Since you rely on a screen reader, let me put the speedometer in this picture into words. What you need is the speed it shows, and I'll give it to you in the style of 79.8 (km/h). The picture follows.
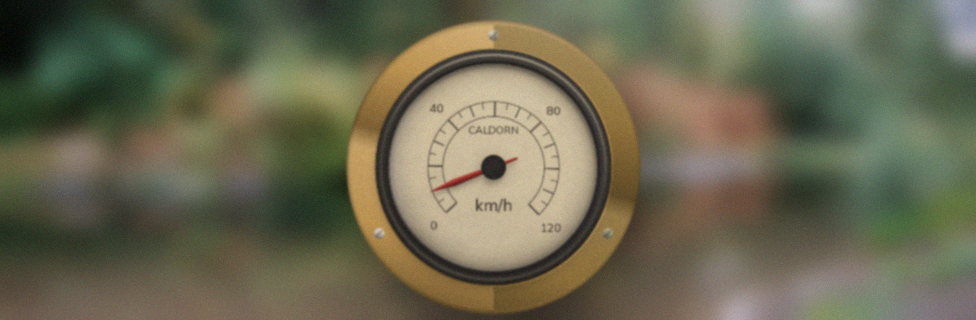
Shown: 10 (km/h)
